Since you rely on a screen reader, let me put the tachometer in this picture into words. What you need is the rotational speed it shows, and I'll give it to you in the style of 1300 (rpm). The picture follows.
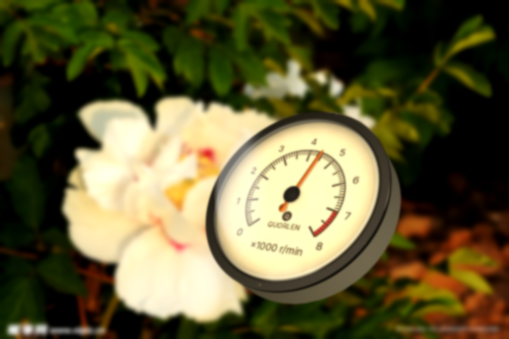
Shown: 4500 (rpm)
